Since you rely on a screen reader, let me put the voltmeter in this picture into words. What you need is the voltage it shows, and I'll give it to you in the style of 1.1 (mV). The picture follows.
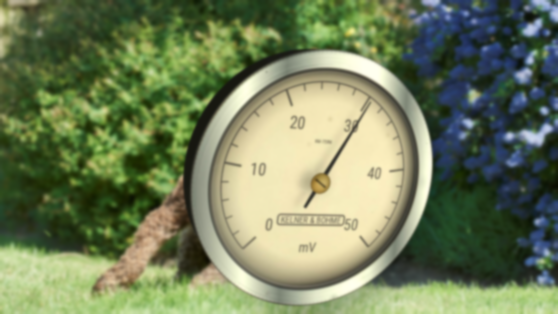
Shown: 30 (mV)
